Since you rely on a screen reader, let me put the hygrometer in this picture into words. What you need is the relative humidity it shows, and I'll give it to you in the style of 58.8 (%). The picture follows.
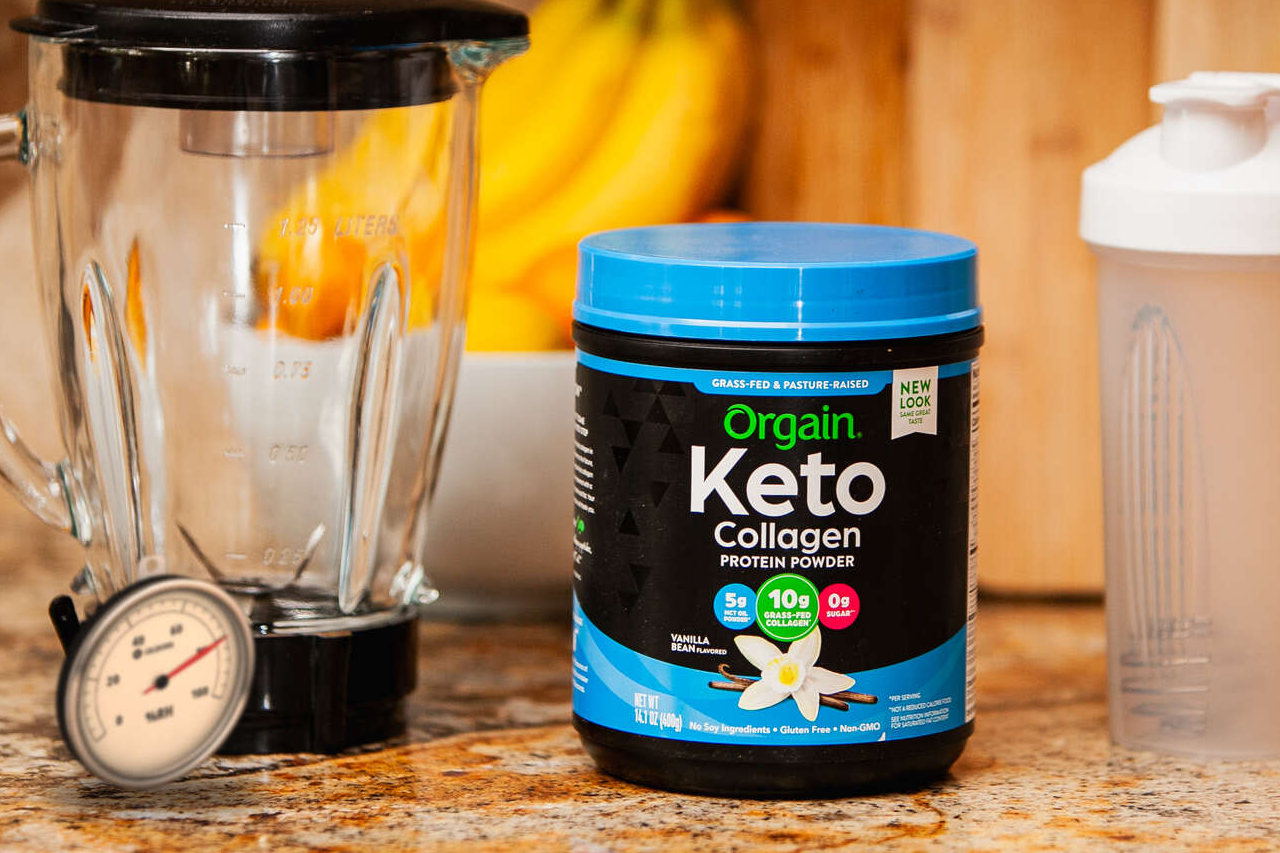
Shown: 80 (%)
